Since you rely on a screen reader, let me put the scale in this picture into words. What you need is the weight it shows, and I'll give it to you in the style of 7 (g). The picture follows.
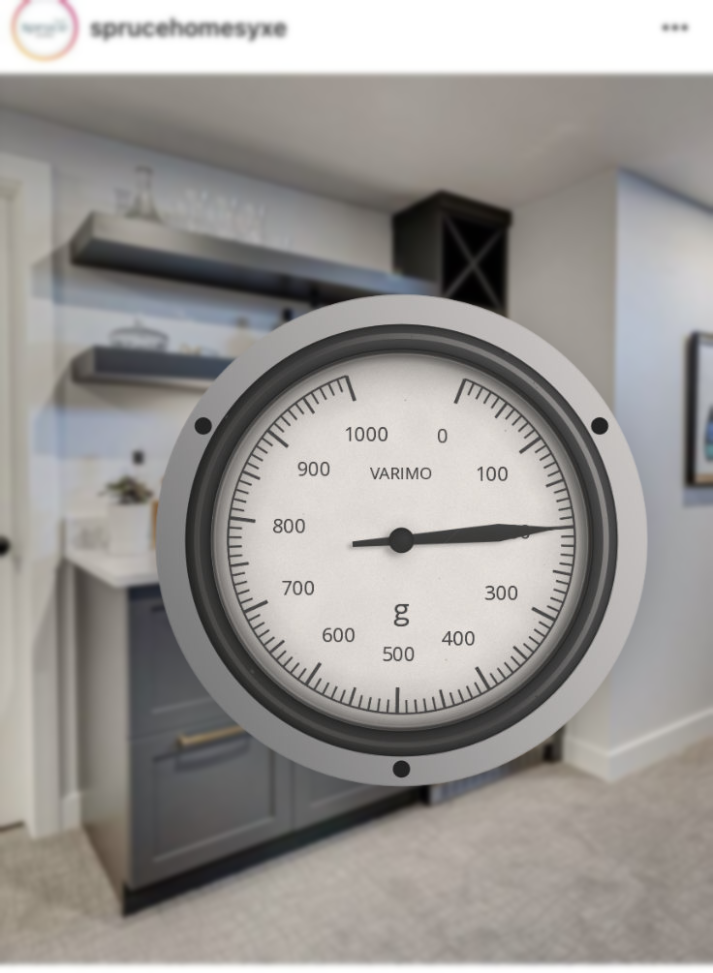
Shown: 200 (g)
